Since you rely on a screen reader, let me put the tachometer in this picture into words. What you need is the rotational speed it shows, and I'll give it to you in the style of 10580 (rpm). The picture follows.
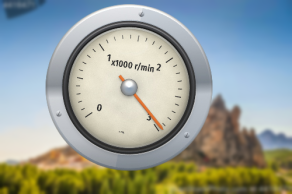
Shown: 2950 (rpm)
